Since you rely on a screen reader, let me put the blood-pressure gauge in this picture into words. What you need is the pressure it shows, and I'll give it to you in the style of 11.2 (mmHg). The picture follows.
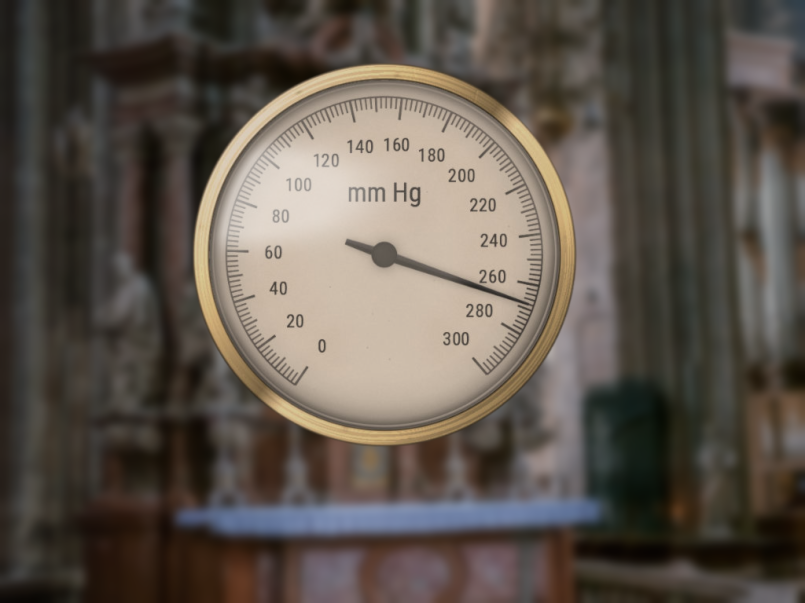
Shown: 268 (mmHg)
